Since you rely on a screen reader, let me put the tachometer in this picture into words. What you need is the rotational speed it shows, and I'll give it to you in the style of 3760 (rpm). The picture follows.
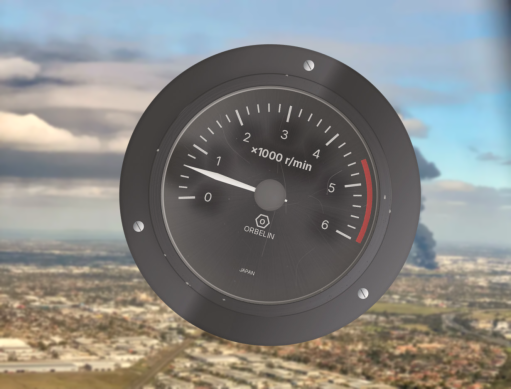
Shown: 600 (rpm)
